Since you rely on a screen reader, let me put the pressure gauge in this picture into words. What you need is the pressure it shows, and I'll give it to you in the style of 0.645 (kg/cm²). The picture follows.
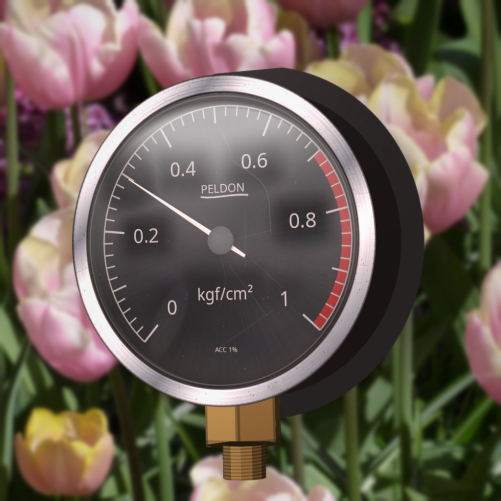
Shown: 0.3 (kg/cm²)
